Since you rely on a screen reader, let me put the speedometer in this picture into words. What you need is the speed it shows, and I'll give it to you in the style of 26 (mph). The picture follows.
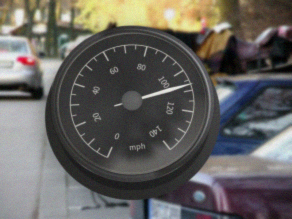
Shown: 107.5 (mph)
